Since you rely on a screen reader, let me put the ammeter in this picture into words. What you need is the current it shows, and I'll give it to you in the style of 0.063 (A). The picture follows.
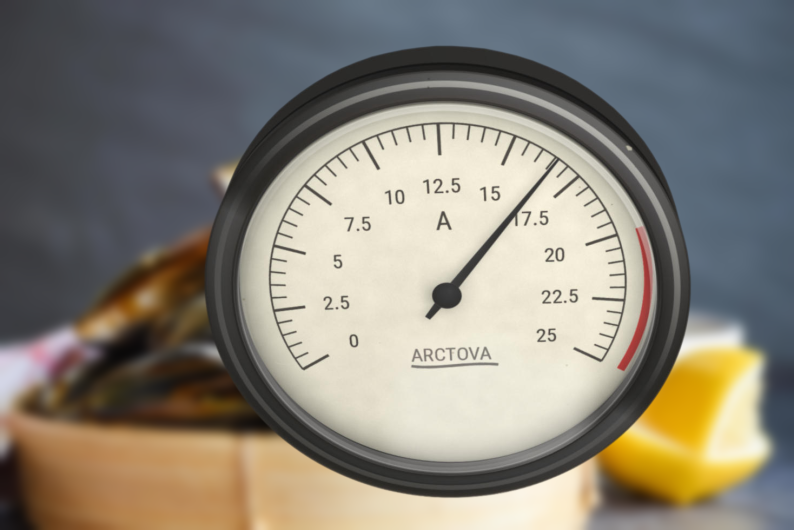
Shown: 16.5 (A)
